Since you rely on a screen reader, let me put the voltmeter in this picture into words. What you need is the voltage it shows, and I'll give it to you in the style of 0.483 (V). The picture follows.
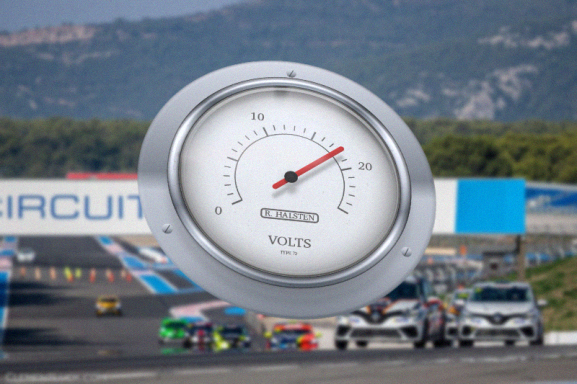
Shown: 18 (V)
